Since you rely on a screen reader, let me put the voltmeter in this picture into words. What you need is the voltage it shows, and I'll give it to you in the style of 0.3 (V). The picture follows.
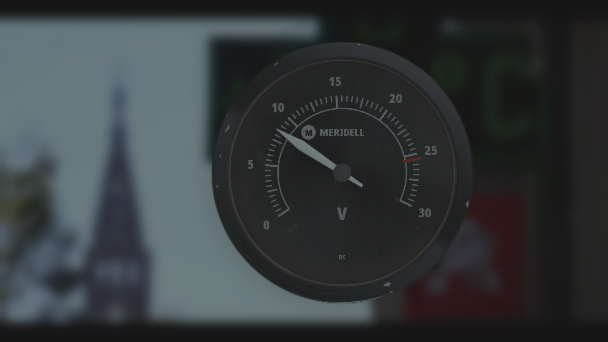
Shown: 8.5 (V)
